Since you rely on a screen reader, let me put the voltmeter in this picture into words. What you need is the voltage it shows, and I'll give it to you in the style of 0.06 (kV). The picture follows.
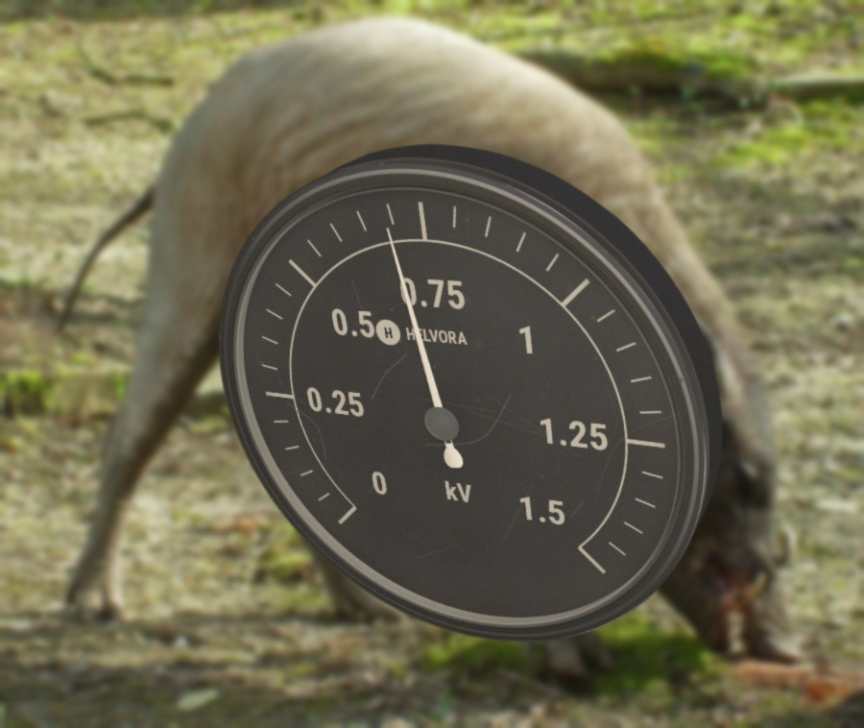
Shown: 0.7 (kV)
